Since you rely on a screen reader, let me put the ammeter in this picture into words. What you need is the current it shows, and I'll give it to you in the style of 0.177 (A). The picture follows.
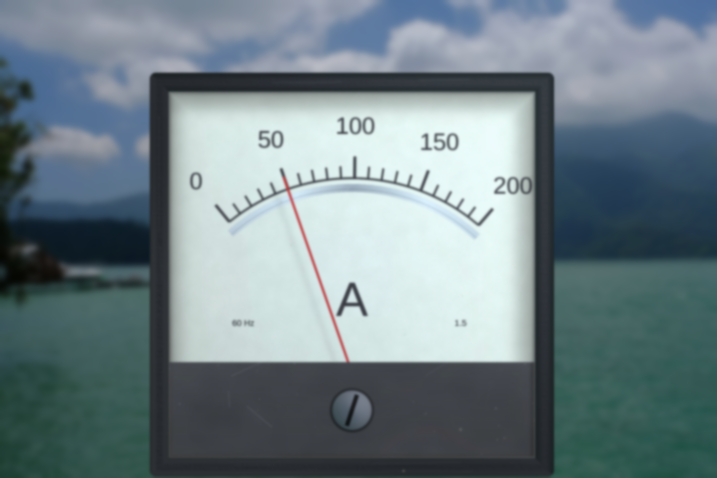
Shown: 50 (A)
